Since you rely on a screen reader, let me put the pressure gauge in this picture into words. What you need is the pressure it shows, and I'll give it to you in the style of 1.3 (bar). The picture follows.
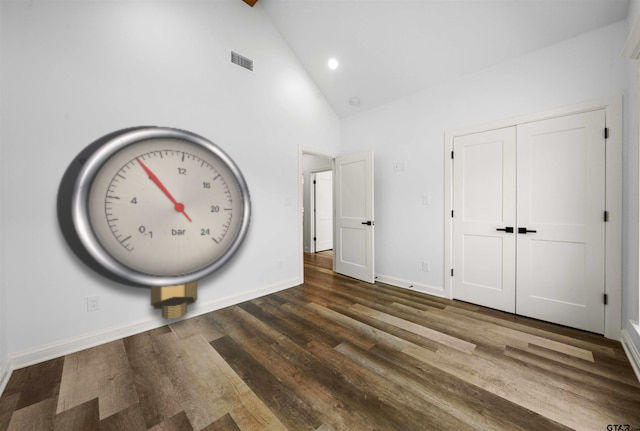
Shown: 8 (bar)
